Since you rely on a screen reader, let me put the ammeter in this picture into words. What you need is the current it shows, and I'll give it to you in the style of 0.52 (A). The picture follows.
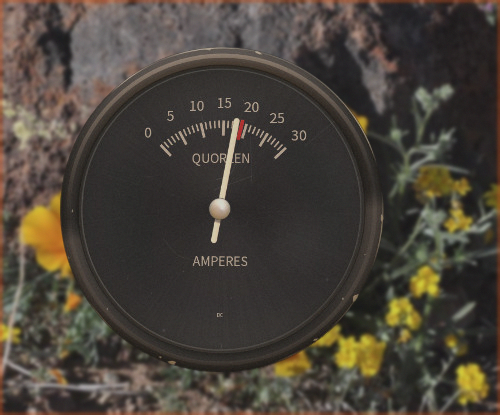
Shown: 18 (A)
